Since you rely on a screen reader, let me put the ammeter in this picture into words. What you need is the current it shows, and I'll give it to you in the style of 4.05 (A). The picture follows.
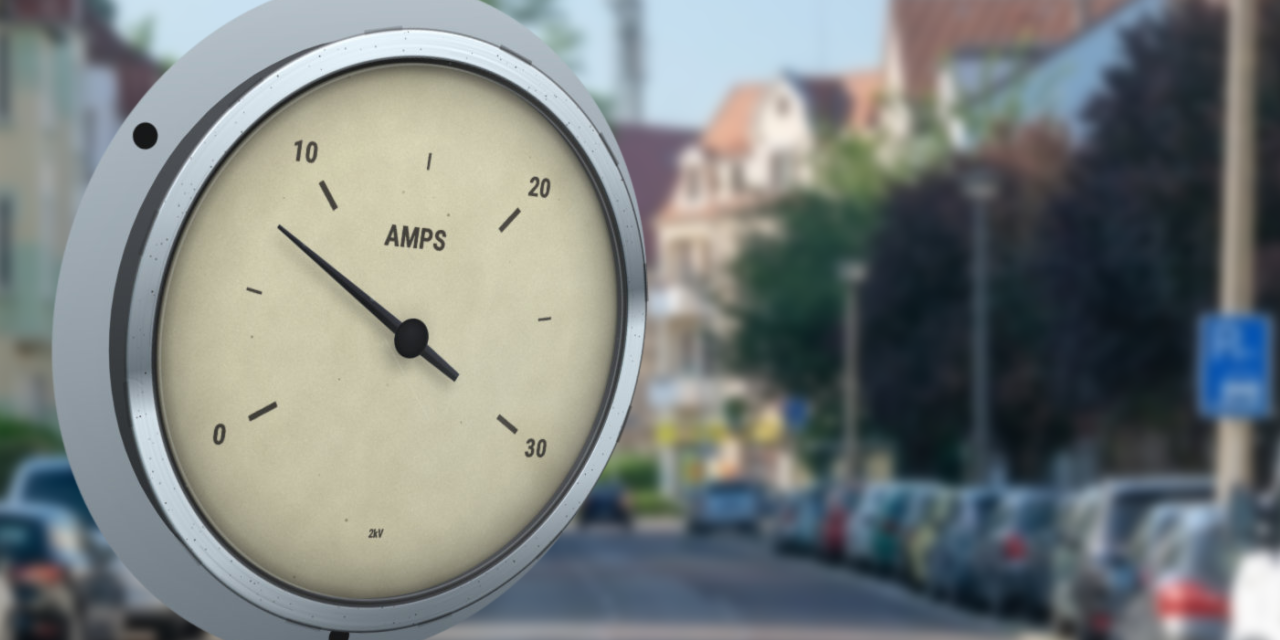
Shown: 7.5 (A)
